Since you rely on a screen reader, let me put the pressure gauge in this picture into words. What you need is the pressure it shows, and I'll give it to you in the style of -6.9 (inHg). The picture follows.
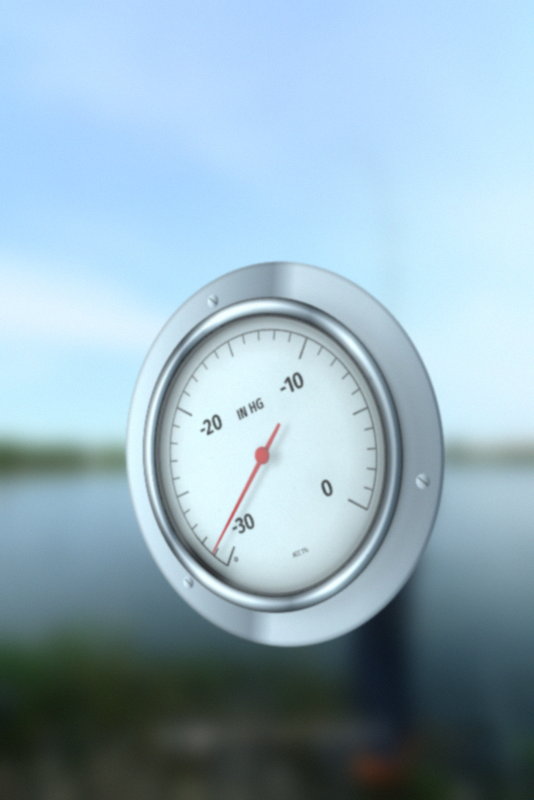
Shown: -29 (inHg)
